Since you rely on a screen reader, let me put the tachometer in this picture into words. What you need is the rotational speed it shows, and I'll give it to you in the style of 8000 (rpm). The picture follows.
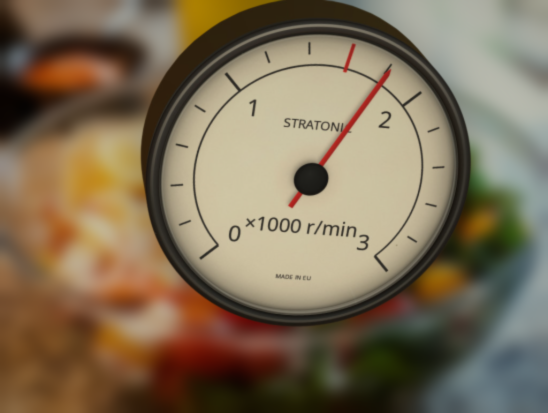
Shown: 1800 (rpm)
